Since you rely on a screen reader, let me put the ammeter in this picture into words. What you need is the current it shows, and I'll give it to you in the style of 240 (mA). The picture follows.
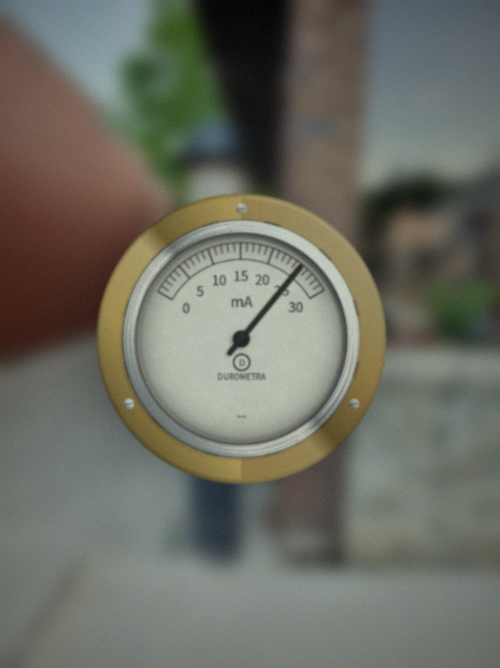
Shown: 25 (mA)
